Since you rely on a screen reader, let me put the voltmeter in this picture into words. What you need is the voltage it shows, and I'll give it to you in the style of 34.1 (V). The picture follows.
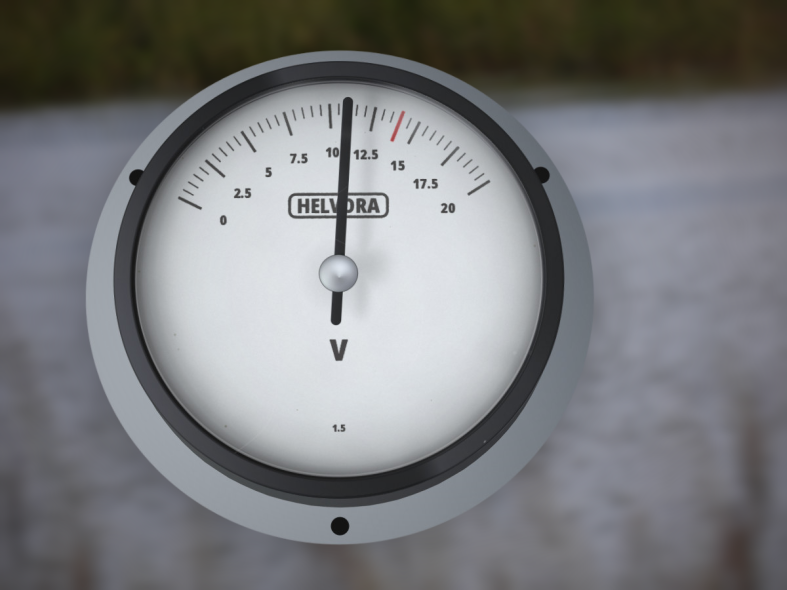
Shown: 11 (V)
